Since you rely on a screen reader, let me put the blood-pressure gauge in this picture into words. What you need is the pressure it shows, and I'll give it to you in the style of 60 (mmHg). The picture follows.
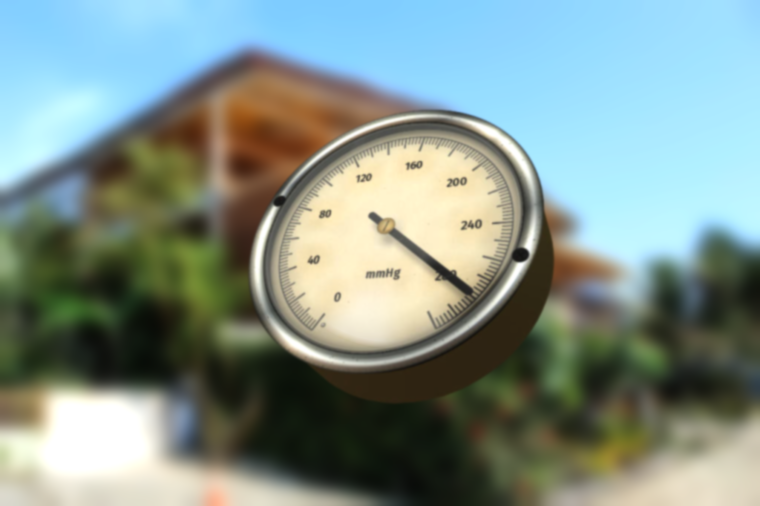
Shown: 280 (mmHg)
